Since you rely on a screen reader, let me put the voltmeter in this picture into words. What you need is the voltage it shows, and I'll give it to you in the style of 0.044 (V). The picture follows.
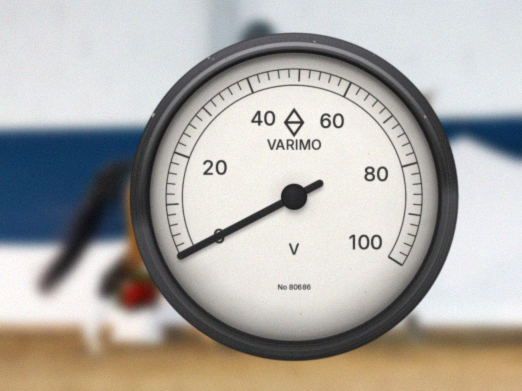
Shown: 0 (V)
